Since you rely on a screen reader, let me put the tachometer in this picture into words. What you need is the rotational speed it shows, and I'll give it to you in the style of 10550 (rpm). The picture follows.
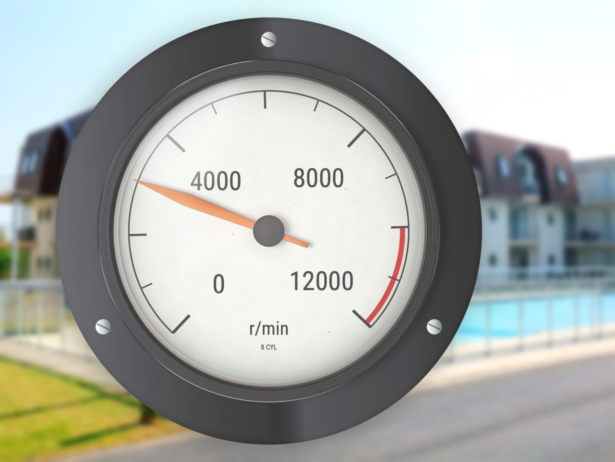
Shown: 3000 (rpm)
